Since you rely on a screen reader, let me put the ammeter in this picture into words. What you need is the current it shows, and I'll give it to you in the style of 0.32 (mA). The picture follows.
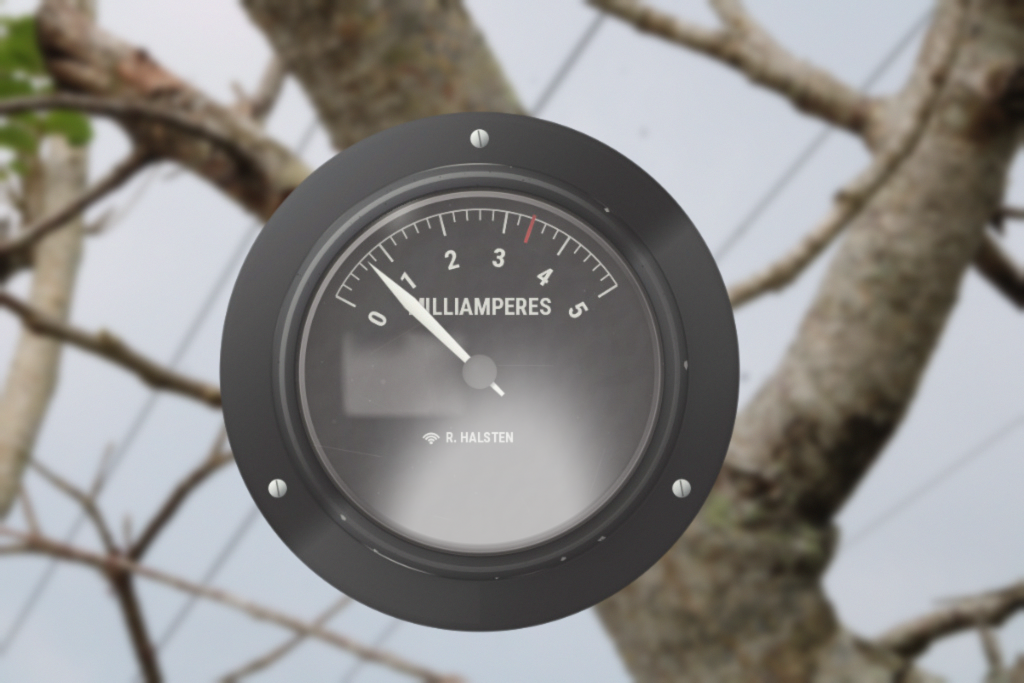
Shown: 0.7 (mA)
